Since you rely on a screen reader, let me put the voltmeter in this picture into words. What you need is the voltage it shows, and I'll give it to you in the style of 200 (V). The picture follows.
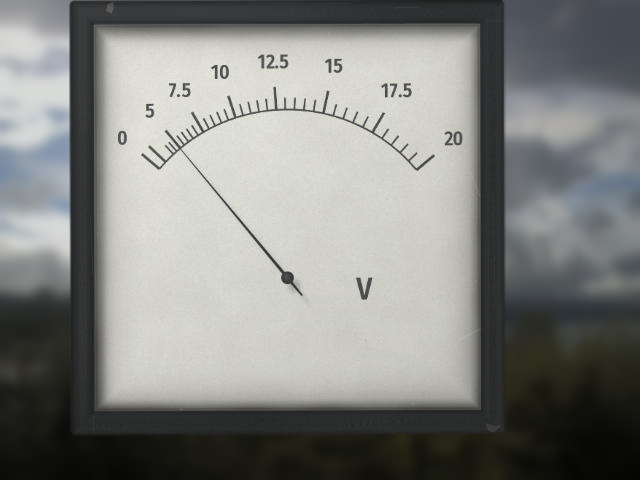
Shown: 5 (V)
